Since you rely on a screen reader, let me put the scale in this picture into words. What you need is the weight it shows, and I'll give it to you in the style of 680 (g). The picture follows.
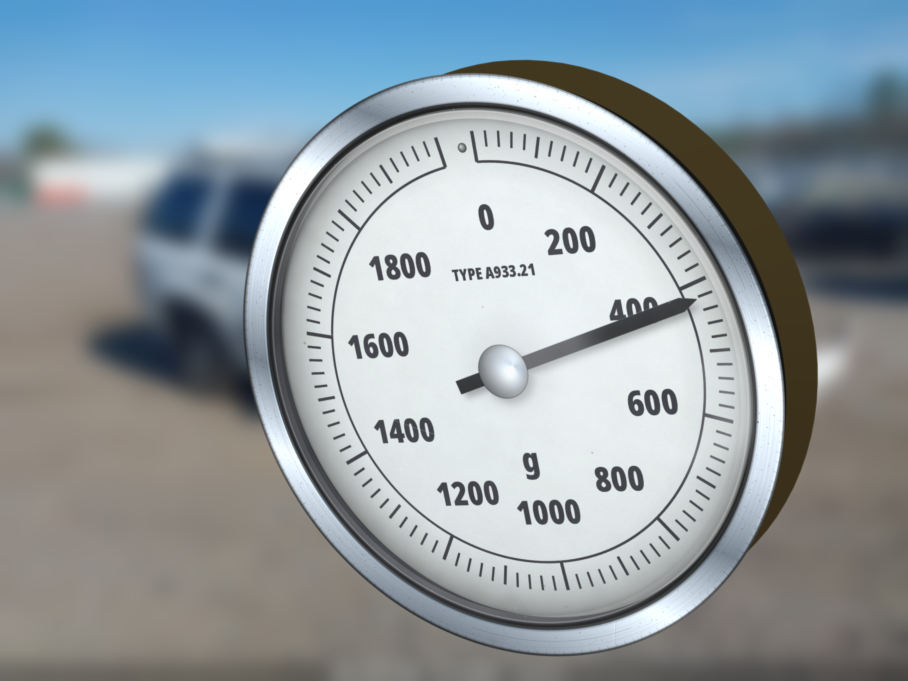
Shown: 420 (g)
